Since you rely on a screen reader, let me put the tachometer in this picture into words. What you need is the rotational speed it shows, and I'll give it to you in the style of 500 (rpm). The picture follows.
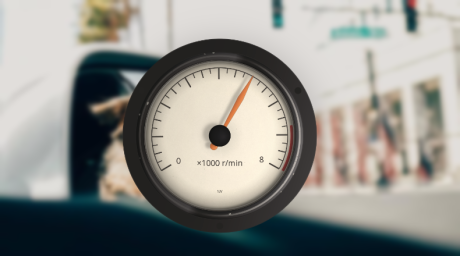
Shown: 5000 (rpm)
